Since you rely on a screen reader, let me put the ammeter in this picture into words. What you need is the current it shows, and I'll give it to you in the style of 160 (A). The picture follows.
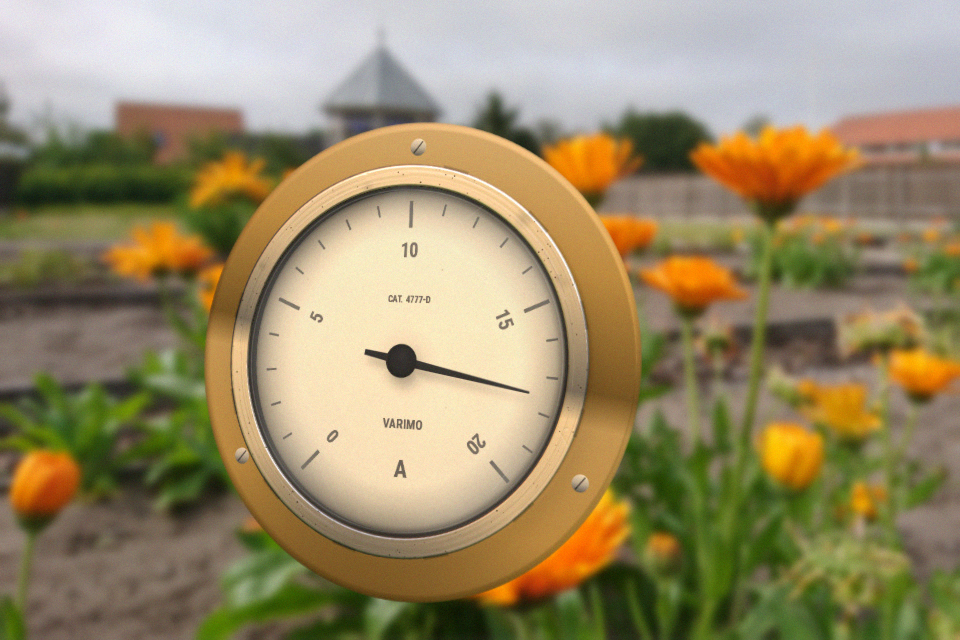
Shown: 17.5 (A)
